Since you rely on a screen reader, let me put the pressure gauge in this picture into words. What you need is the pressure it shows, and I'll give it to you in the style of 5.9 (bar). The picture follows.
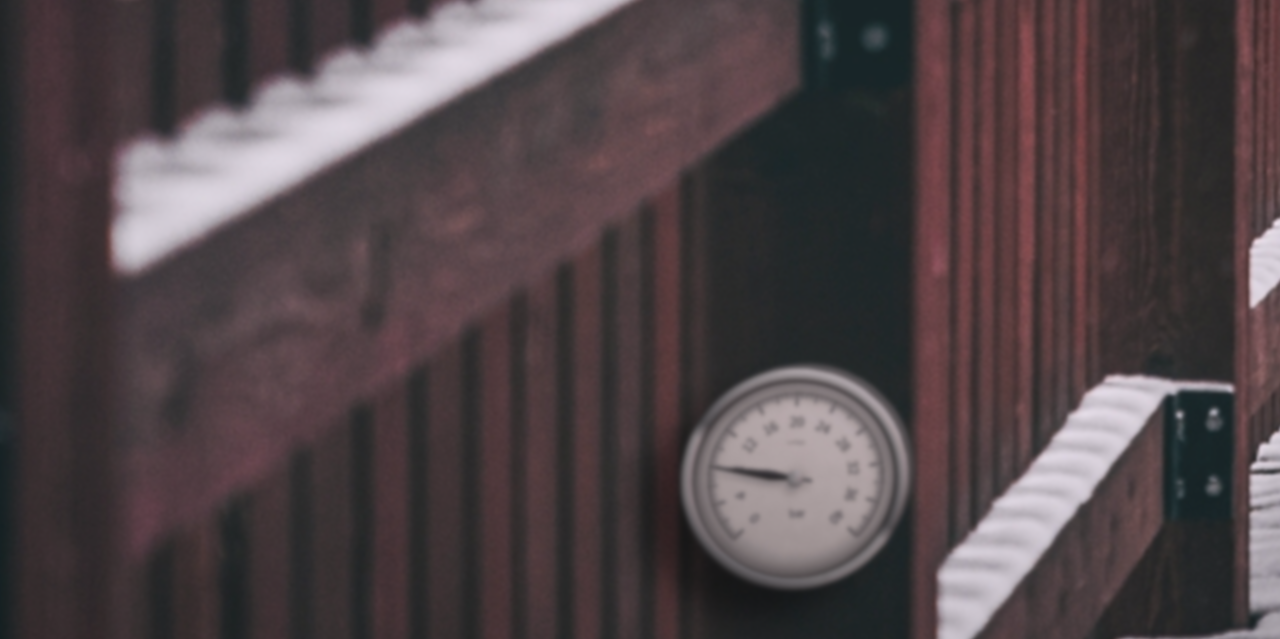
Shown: 8 (bar)
